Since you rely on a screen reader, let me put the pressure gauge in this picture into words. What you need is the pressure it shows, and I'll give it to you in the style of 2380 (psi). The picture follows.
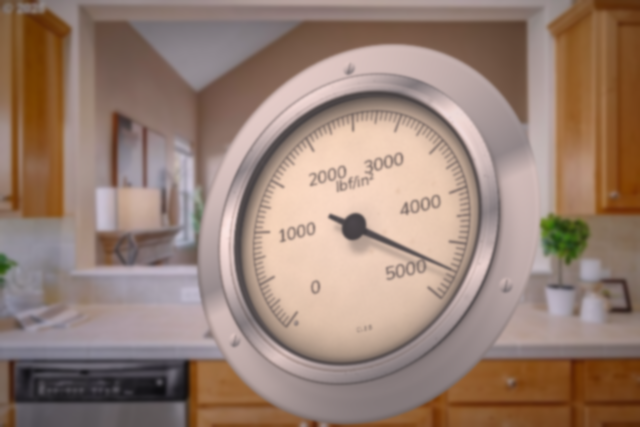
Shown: 4750 (psi)
